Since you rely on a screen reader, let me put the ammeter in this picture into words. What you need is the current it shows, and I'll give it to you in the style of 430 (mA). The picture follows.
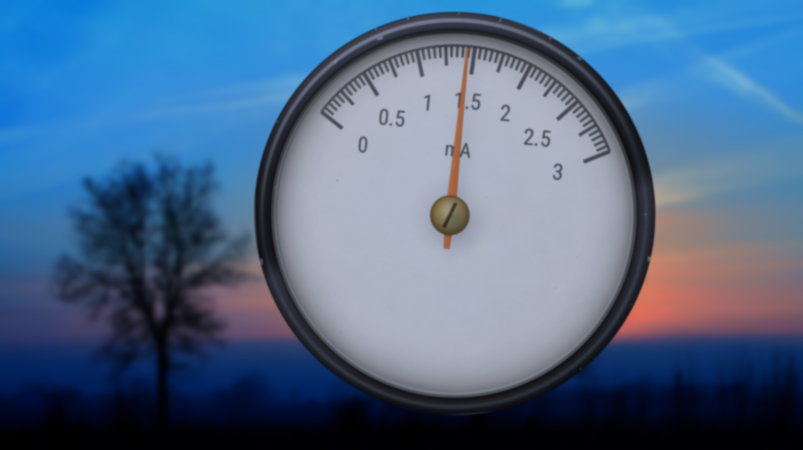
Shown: 1.45 (mA)
